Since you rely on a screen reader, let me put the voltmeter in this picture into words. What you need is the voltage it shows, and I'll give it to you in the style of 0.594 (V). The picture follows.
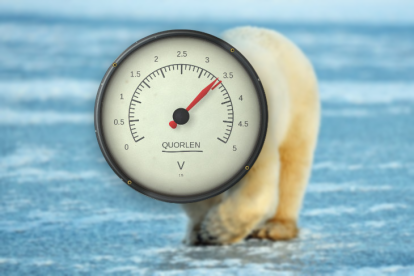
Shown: 3.4 (V)
